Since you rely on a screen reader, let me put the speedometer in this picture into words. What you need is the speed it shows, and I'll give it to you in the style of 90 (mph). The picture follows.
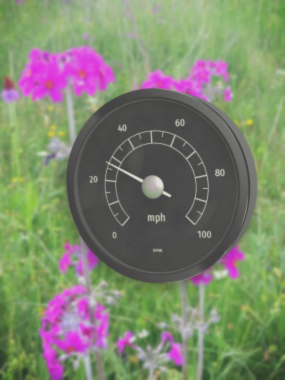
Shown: 27.5 (mph)
